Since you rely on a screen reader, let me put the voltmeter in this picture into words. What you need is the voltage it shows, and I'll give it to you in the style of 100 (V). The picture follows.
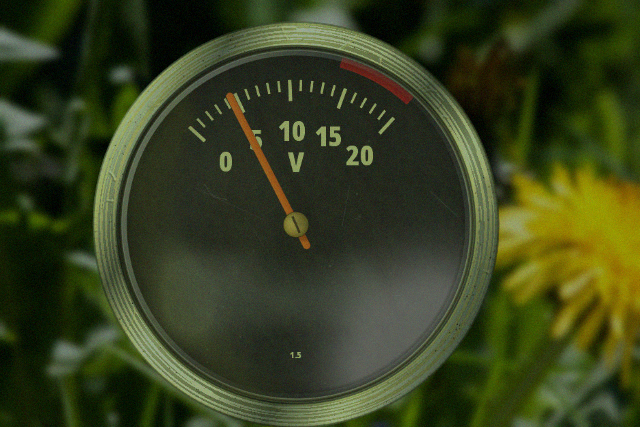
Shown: 4.5 (V)
